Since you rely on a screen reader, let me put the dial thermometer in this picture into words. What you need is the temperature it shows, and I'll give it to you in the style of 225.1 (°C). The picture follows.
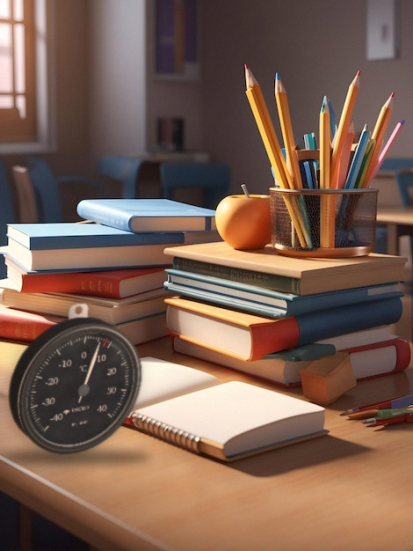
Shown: 5 (°C)
